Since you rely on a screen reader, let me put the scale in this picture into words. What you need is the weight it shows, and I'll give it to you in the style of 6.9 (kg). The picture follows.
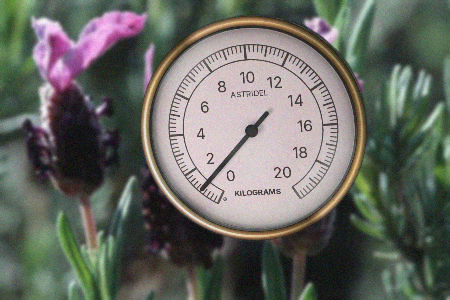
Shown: 1 (kg)
